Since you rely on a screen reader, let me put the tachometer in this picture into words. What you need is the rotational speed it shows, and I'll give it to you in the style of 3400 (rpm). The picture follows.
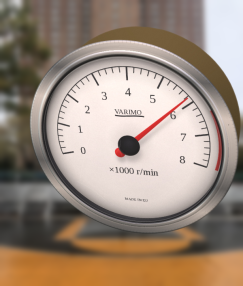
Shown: 5800 (rpm)
